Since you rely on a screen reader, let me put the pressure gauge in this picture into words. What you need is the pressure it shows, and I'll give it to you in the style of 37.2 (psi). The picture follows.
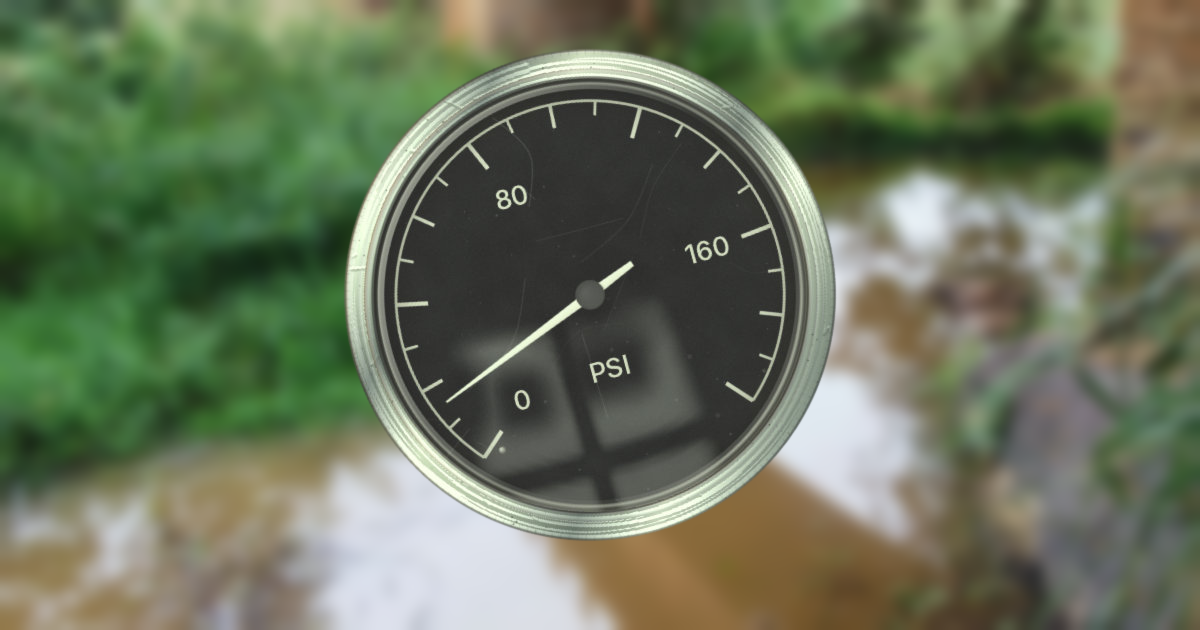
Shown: 15 (psi)
